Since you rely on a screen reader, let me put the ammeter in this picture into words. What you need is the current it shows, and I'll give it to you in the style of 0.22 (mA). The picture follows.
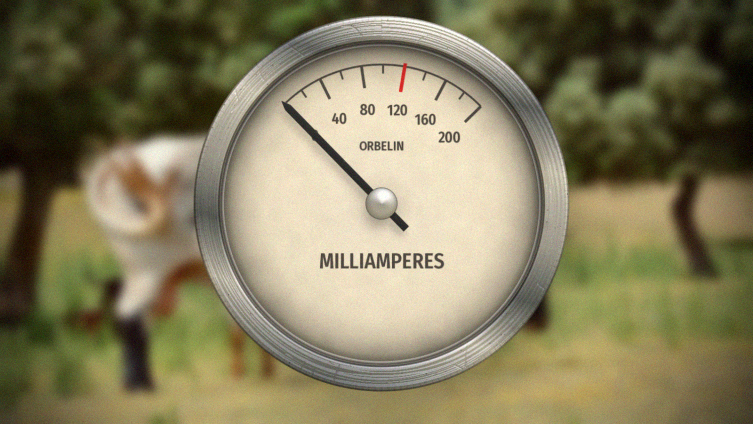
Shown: 0 (mA)
